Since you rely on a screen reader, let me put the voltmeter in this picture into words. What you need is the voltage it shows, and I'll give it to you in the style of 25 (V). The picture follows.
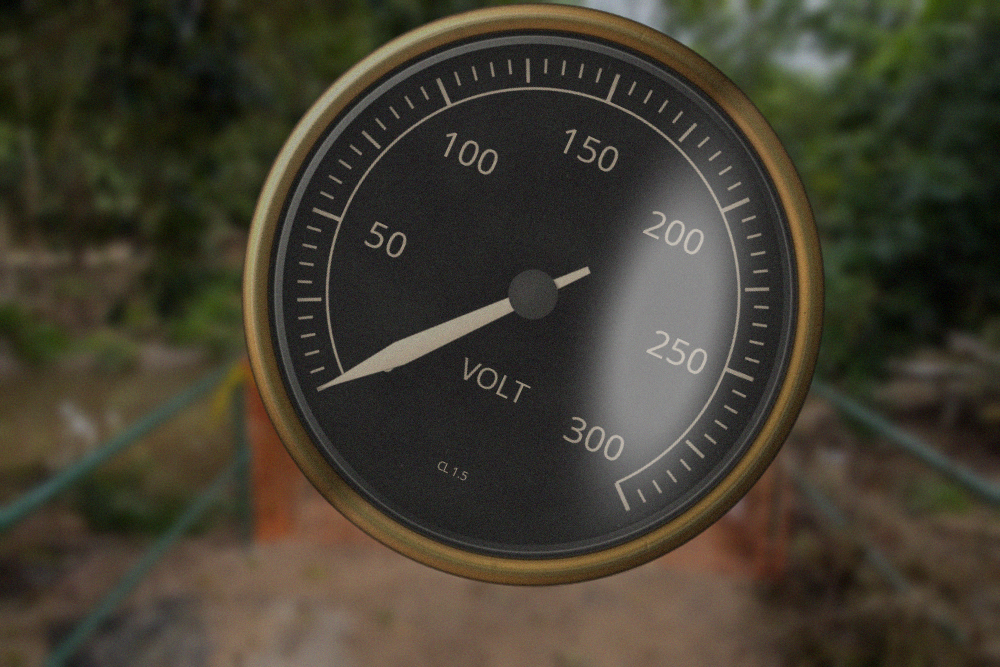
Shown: 0 (V)
